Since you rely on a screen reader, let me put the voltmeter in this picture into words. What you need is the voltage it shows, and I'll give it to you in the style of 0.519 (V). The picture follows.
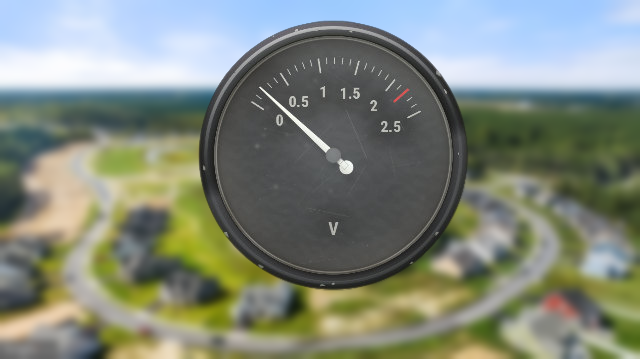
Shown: 0.2 (V)
